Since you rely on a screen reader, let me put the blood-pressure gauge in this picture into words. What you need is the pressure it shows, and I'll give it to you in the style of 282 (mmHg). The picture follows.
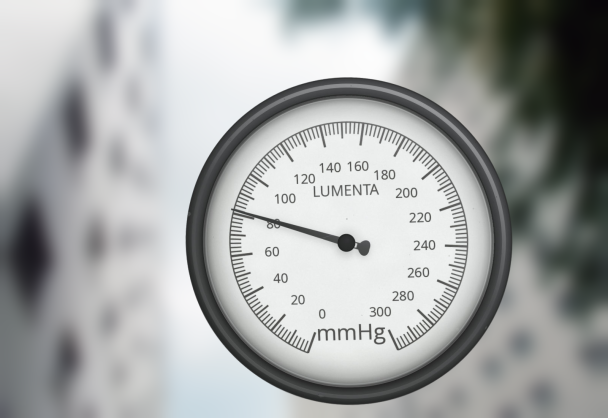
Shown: 82 (mmHg)
